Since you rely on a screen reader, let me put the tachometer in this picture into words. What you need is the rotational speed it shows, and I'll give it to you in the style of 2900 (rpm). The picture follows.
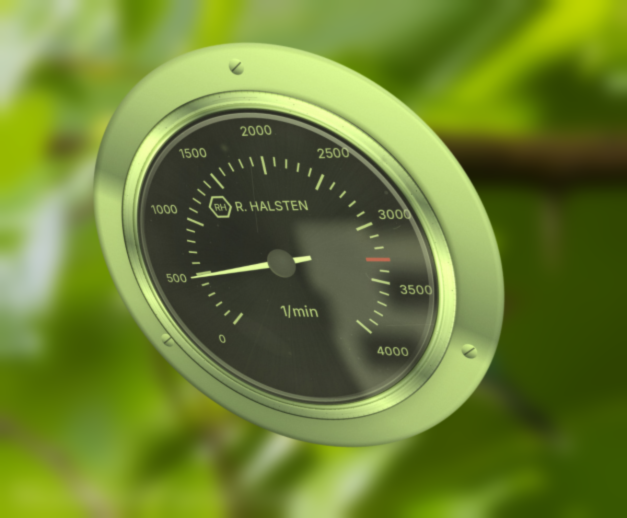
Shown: 500 (rpm)
